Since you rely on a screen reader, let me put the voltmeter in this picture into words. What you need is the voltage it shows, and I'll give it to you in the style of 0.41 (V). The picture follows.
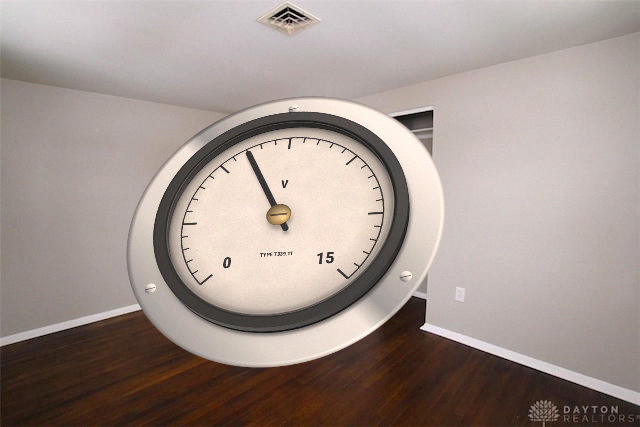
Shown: 6 (V)
